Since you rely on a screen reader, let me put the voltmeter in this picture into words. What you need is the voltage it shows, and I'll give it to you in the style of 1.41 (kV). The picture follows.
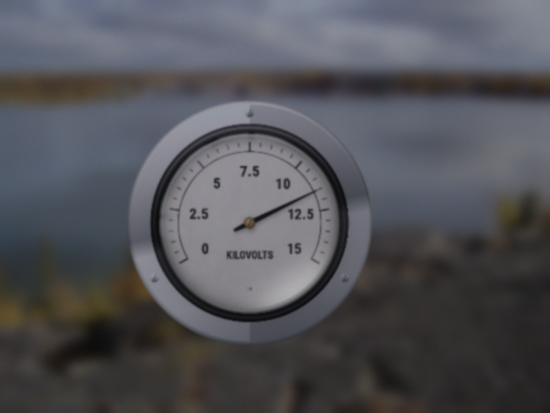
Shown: 11.5 (kV)
